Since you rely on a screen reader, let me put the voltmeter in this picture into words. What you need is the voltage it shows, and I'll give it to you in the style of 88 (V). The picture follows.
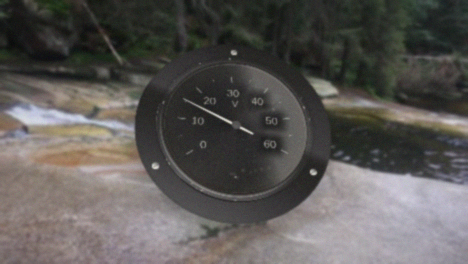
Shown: 15 (V)
